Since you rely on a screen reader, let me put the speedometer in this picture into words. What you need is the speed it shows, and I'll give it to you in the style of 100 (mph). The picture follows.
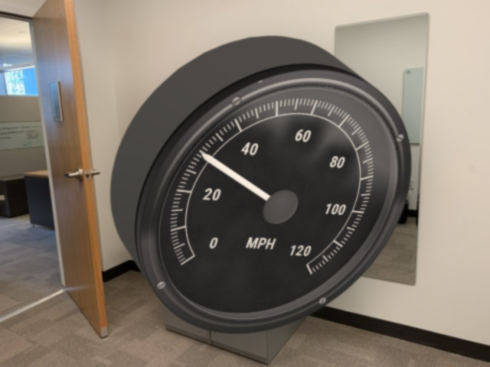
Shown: 30 (mph)
